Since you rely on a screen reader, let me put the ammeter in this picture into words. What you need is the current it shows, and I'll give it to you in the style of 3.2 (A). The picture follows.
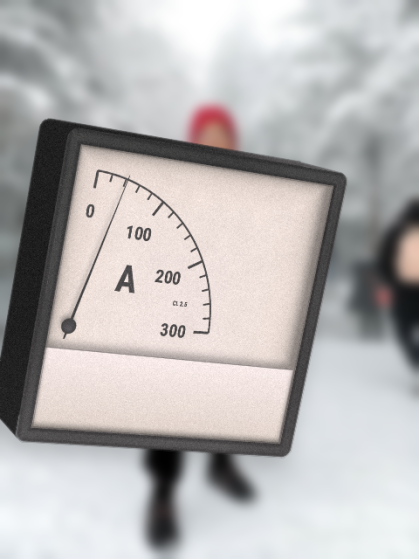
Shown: 40 (A)
